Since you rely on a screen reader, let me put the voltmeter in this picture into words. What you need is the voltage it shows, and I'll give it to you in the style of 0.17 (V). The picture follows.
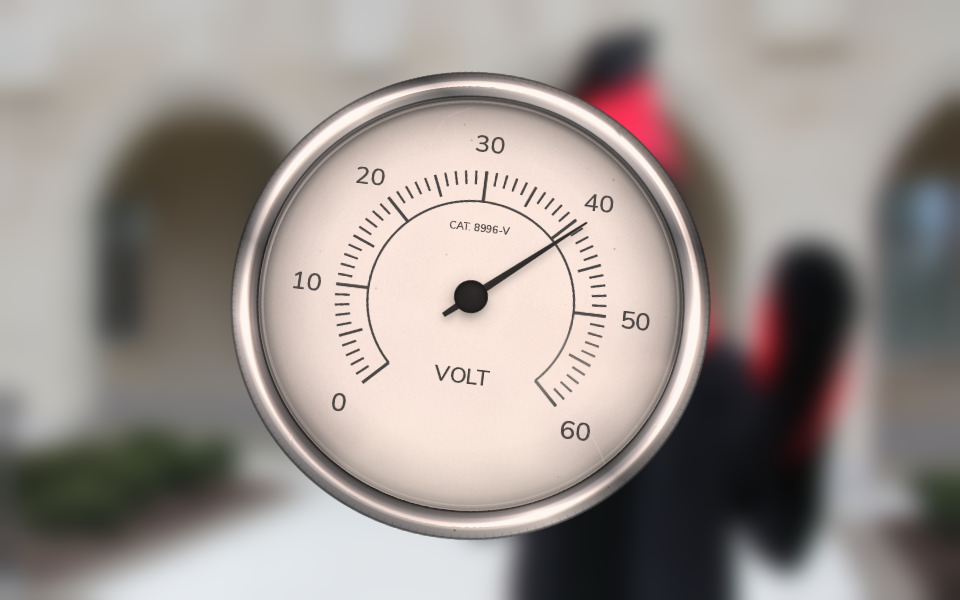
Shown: 41 (V)
